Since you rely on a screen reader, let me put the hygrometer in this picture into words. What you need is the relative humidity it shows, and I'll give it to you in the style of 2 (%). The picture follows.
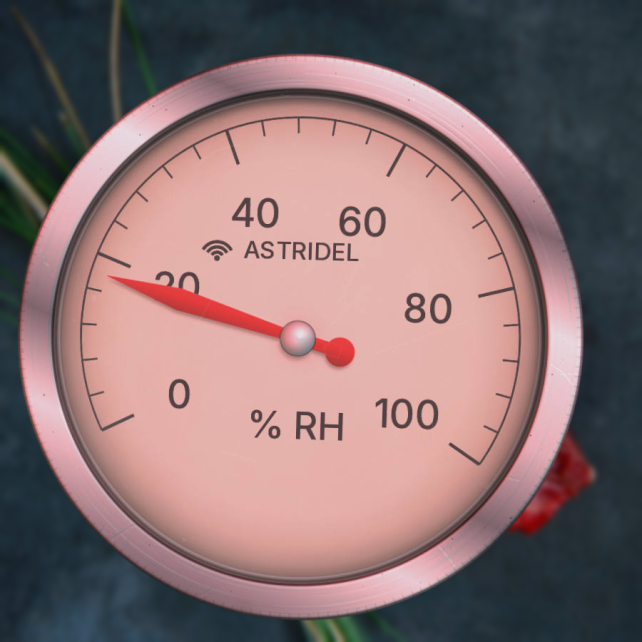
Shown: 18 (%)
